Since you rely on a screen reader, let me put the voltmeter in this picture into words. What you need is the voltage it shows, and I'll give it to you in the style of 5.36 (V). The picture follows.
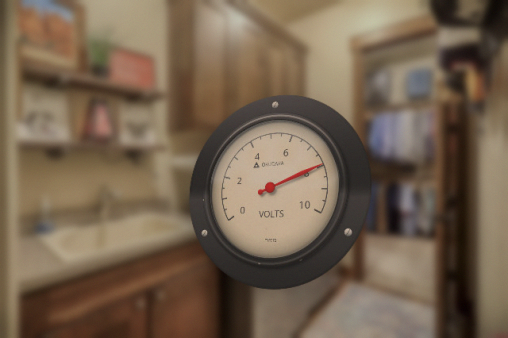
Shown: 8 (V)
